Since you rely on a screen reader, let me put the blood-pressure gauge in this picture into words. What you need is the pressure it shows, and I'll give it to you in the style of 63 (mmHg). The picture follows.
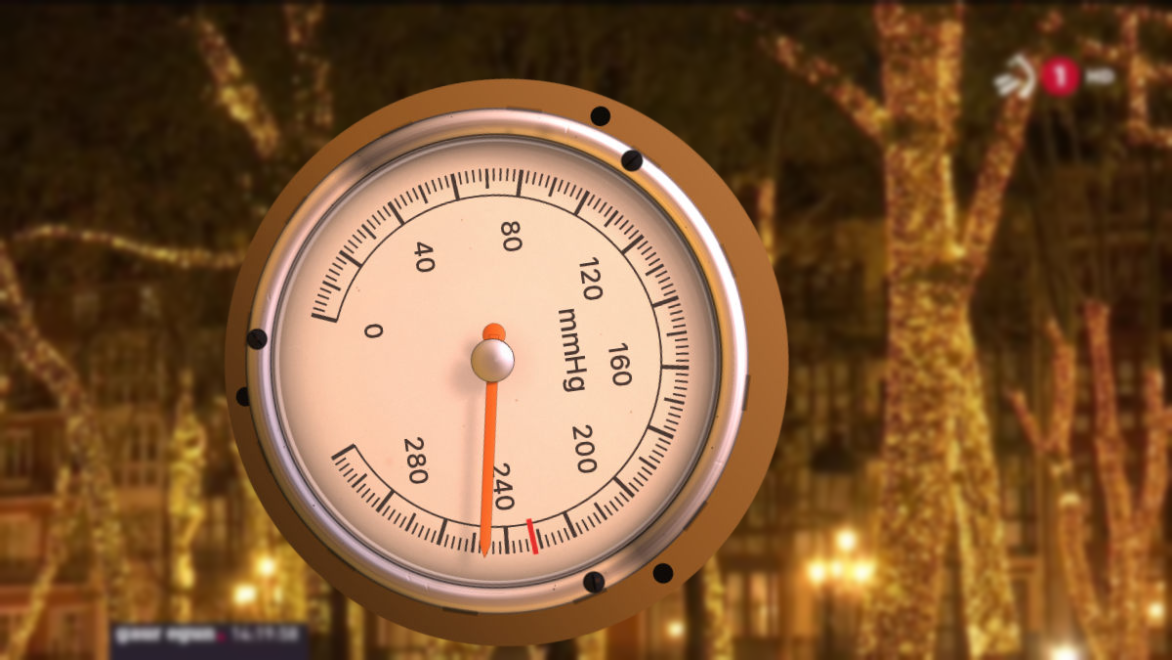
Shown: 246 (mmHg)
